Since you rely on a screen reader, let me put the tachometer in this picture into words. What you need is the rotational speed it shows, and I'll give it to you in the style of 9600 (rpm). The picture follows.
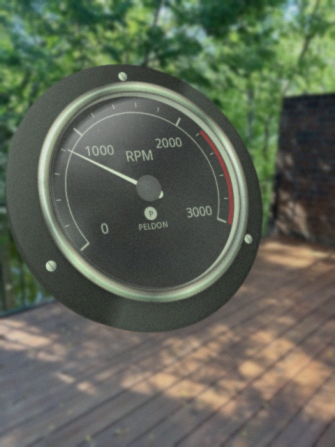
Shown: 800 (rpm)
